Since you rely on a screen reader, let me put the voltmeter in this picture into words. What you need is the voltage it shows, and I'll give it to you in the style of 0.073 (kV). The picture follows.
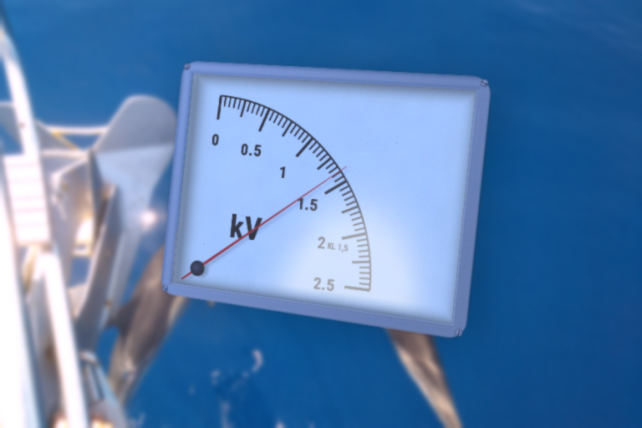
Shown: 1.4 (kV)
